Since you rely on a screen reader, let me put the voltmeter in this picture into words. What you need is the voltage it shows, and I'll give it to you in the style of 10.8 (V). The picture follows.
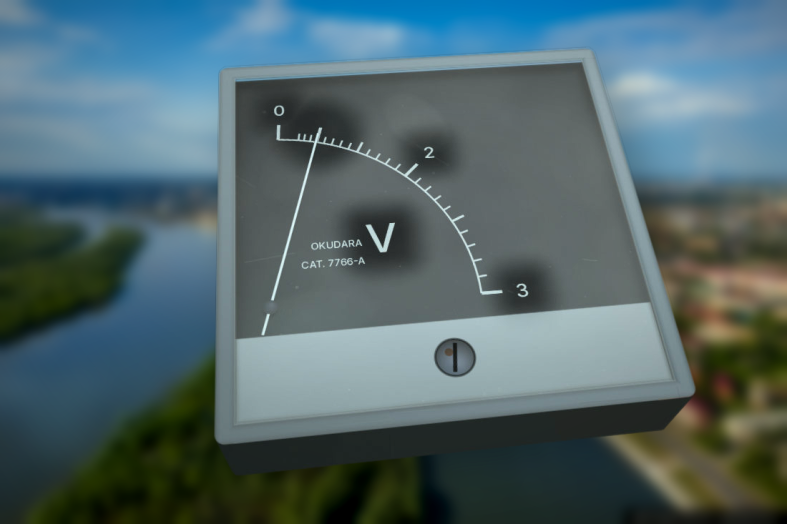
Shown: 1 (V)
